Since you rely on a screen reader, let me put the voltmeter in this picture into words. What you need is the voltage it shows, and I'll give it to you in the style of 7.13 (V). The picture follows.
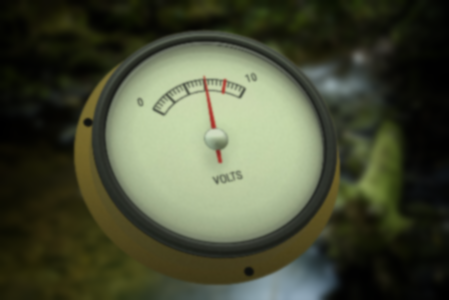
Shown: 6 (V)
